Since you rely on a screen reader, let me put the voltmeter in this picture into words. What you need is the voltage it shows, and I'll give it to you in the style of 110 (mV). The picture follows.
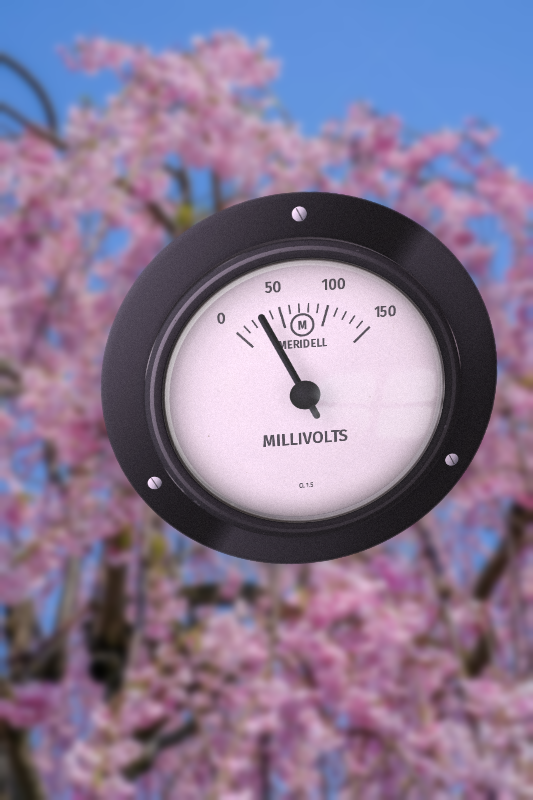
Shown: 30 (mV)
